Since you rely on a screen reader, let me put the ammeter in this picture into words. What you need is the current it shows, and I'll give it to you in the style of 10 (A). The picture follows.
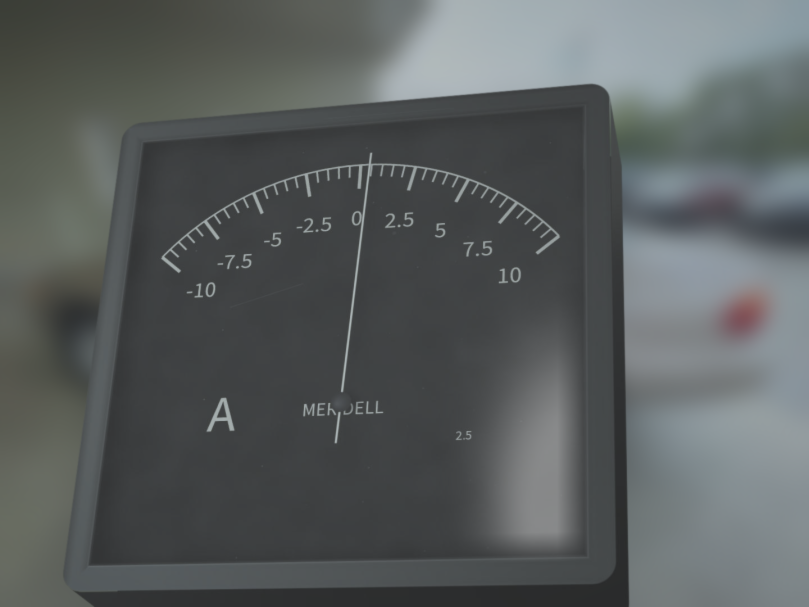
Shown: 0.5 (A)
